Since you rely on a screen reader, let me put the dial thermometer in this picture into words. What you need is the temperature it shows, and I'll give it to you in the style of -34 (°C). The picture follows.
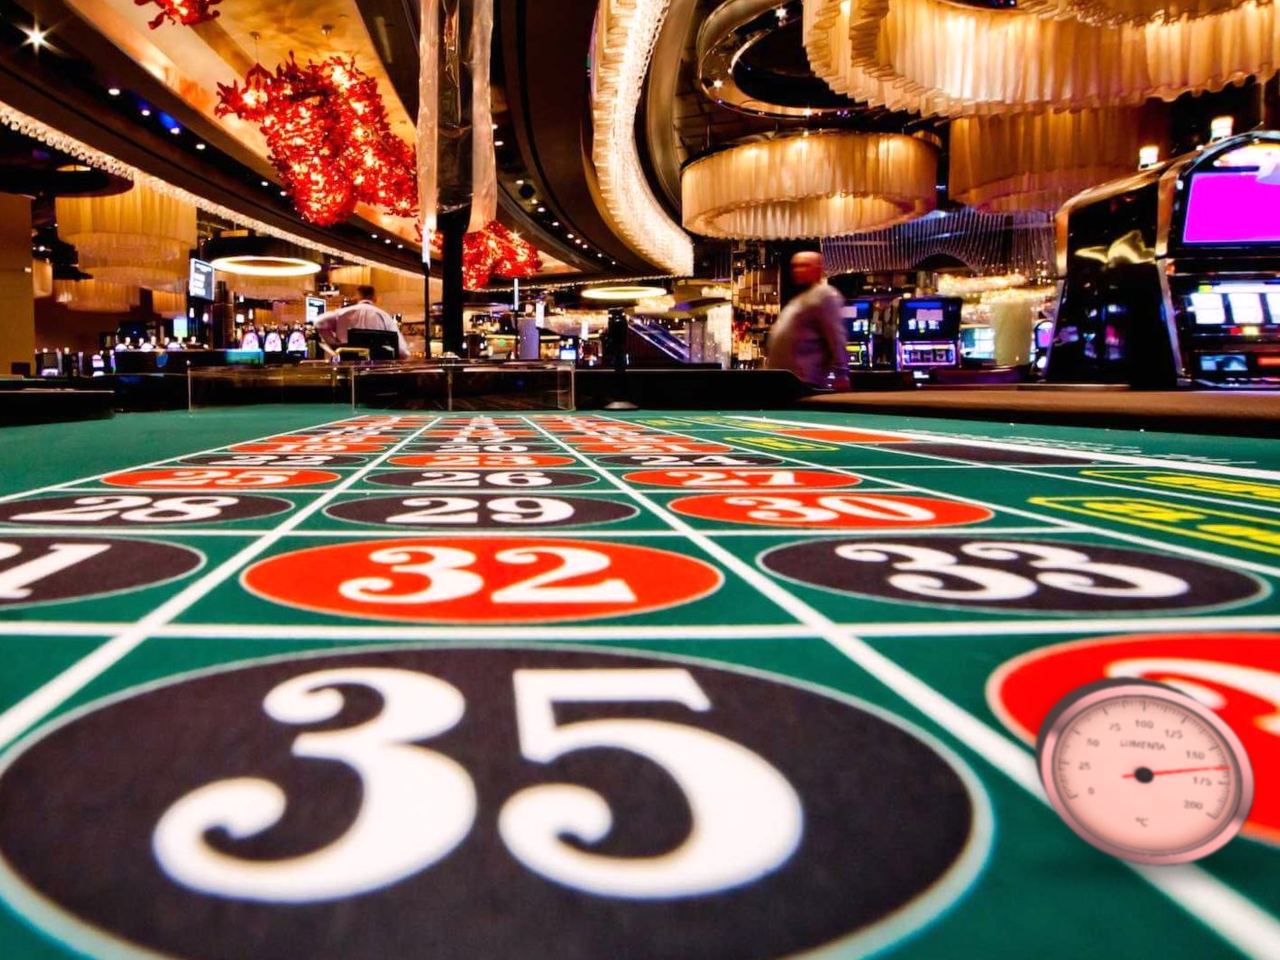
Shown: 162.5 (°C)
